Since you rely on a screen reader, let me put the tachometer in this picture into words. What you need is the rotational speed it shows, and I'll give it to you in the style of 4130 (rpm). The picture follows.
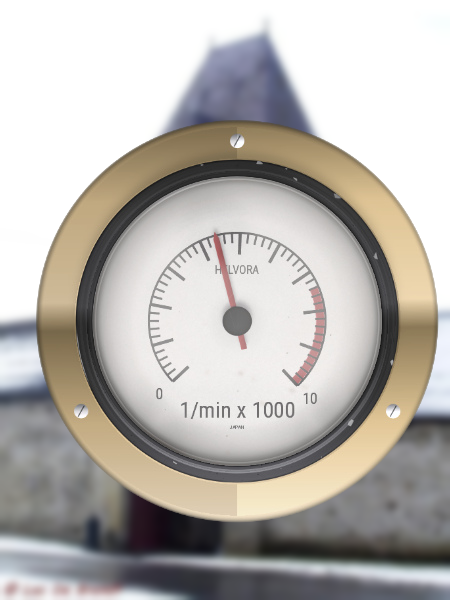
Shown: 4400 (rpm)
